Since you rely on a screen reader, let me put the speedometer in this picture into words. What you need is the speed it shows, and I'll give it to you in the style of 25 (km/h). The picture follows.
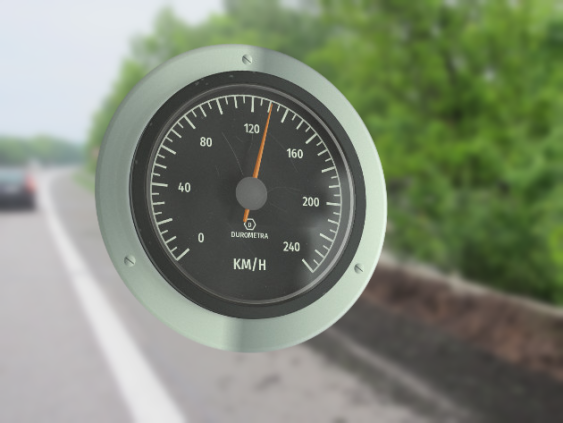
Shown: 130 (km/h)
